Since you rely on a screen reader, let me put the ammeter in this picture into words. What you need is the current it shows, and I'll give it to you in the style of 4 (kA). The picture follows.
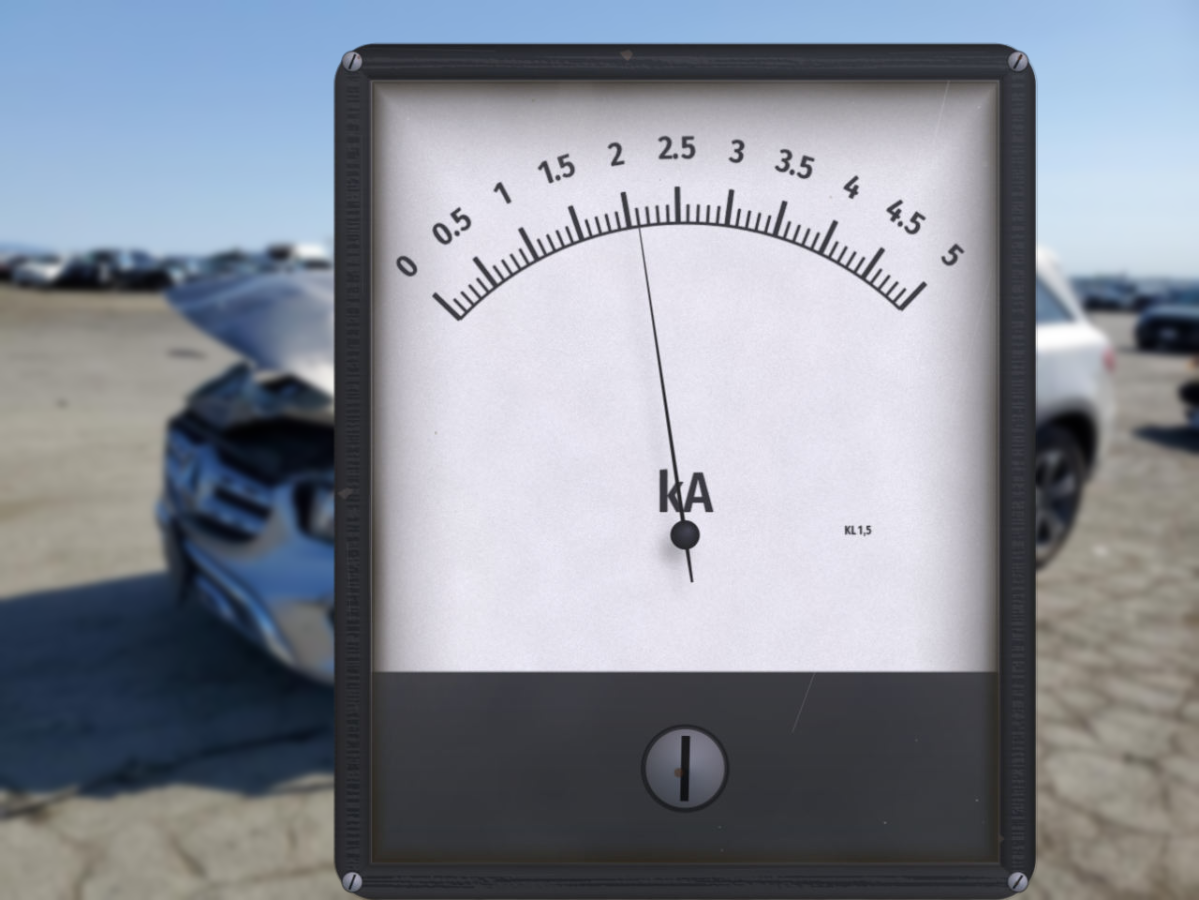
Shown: 2.1 (kA)
